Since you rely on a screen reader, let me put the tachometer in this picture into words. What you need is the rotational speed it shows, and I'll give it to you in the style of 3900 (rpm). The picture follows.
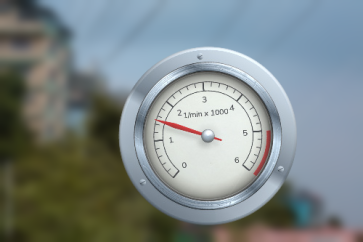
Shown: 1500 (rpm)
